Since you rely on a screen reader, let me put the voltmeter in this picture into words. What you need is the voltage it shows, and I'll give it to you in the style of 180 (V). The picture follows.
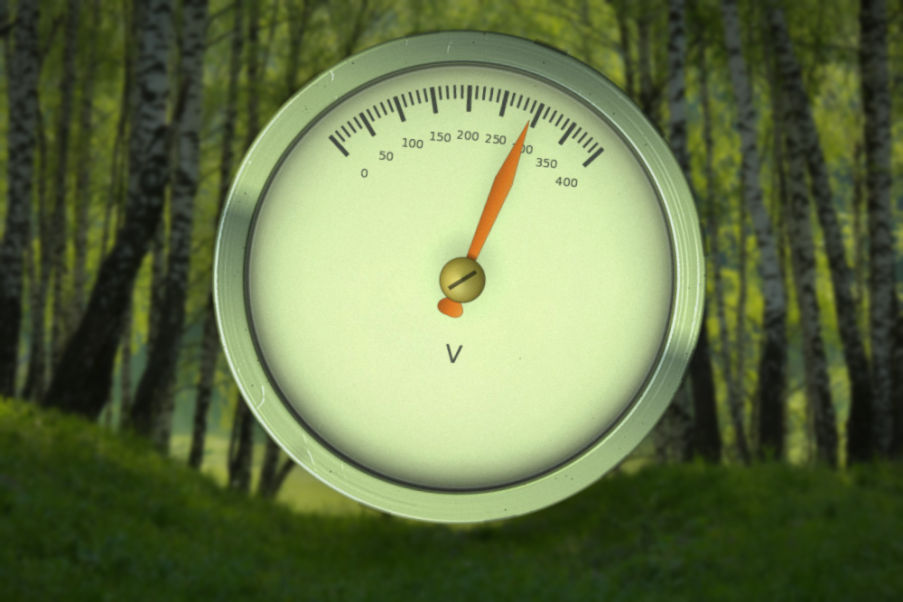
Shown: 290 (V)
